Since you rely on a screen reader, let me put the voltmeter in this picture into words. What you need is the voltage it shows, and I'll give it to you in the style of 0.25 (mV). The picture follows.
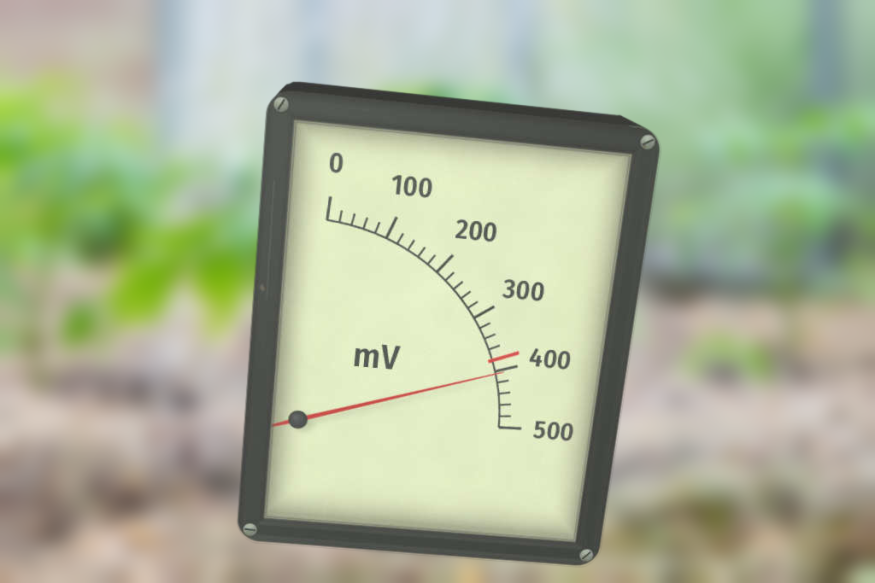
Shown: 400 (mV)
